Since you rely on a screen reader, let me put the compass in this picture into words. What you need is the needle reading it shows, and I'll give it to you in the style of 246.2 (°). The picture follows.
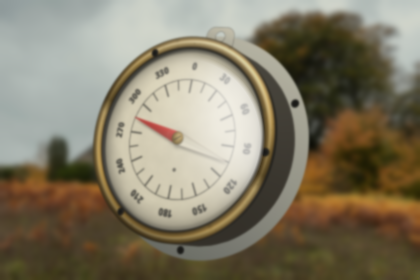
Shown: 285 (°)
